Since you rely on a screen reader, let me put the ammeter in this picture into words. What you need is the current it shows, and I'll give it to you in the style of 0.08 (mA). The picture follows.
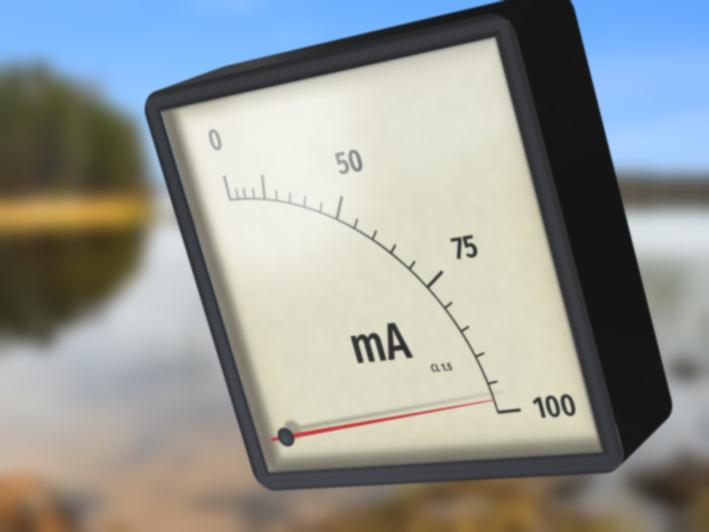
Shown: 97.5 (mA)
